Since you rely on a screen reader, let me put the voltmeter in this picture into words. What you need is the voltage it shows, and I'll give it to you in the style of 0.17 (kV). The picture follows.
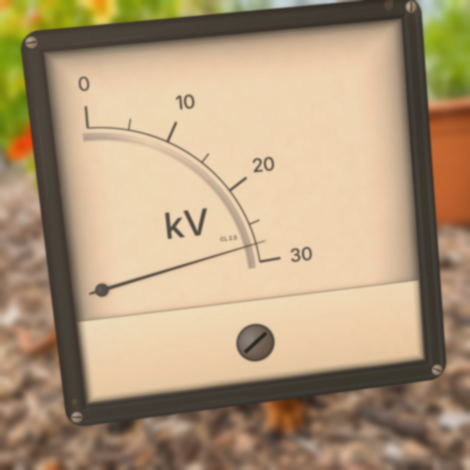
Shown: 27.5 (kV)
